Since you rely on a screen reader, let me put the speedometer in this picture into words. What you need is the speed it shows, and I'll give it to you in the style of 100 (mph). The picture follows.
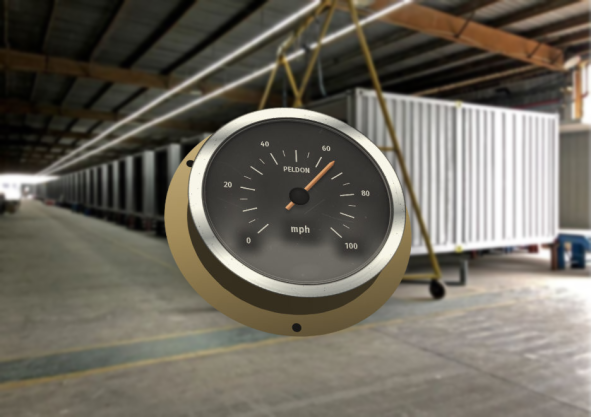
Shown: 65 (mph)
